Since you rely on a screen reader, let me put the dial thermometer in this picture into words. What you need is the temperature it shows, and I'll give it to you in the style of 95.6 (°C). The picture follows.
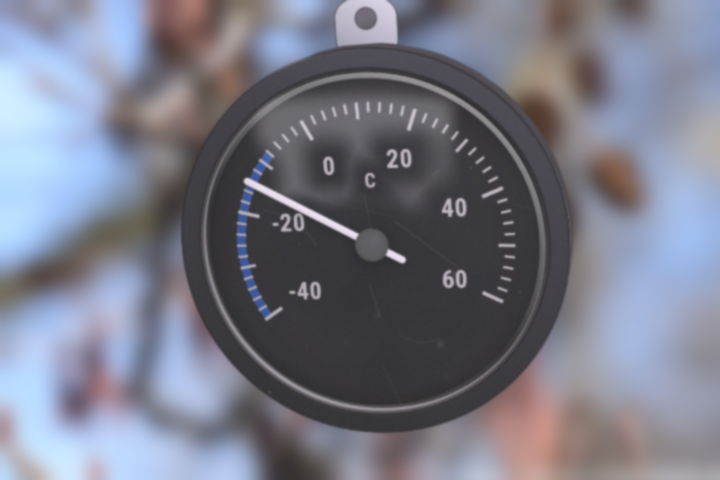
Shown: -14 (°C)
